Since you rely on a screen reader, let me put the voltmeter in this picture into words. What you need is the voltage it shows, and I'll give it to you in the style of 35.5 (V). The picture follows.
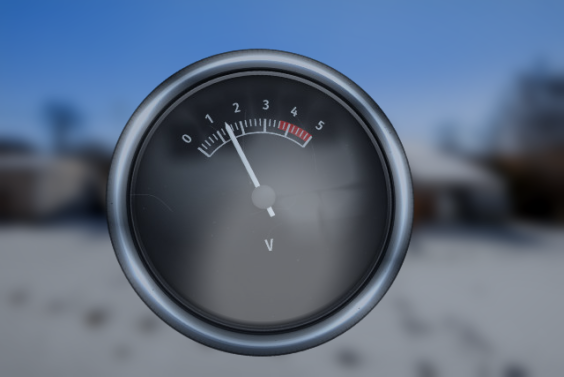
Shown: 1.4 (V)
